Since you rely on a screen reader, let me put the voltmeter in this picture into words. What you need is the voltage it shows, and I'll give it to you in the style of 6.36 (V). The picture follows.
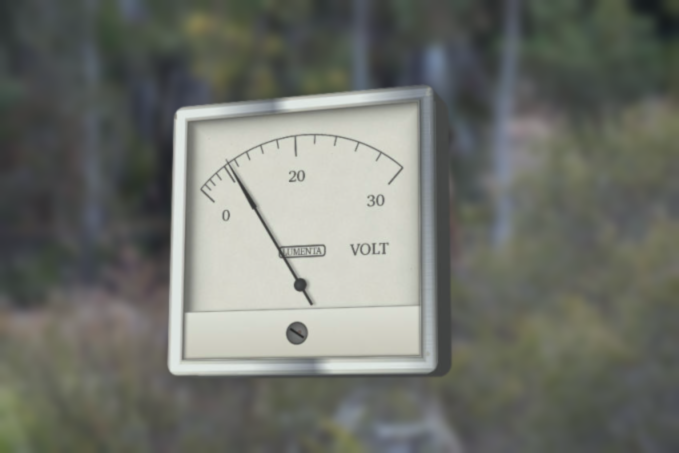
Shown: 11 (V)
